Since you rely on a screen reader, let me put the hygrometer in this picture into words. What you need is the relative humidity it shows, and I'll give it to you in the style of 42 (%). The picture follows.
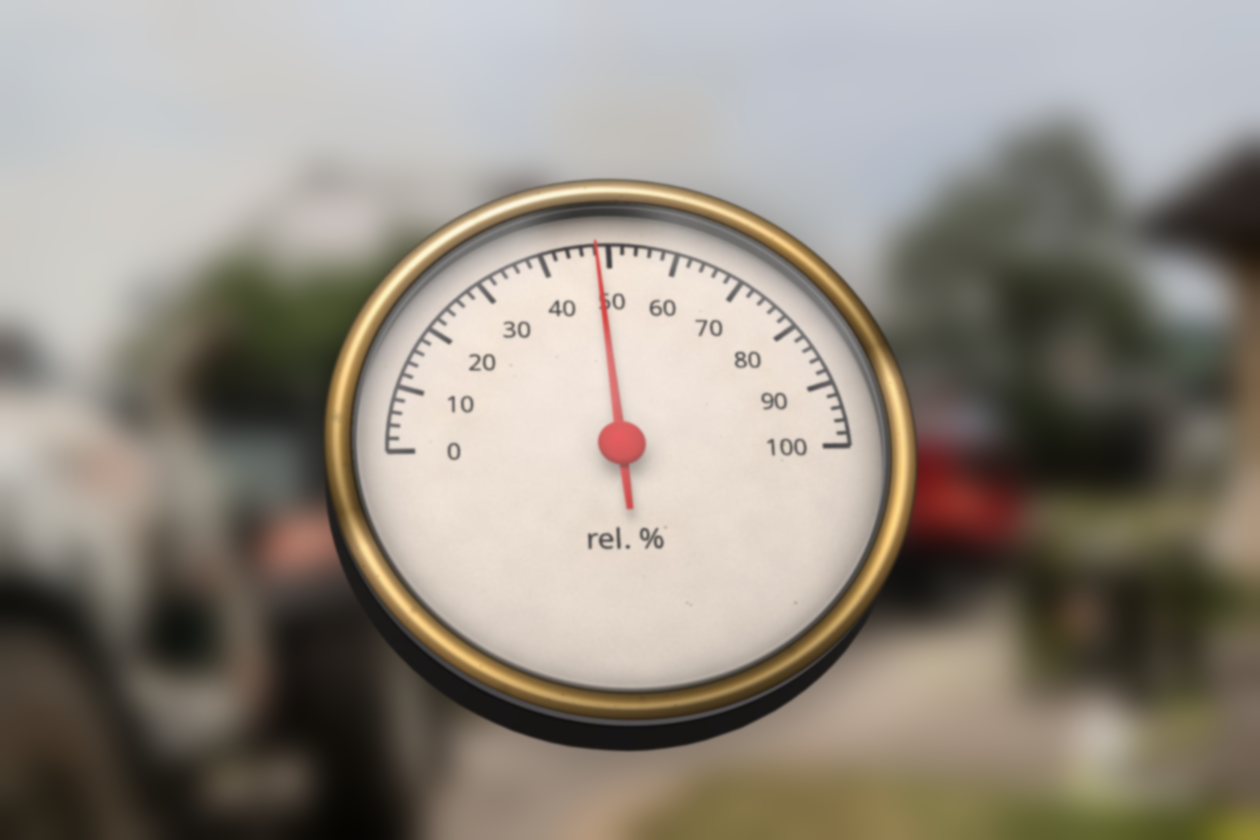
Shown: 48 (%)
